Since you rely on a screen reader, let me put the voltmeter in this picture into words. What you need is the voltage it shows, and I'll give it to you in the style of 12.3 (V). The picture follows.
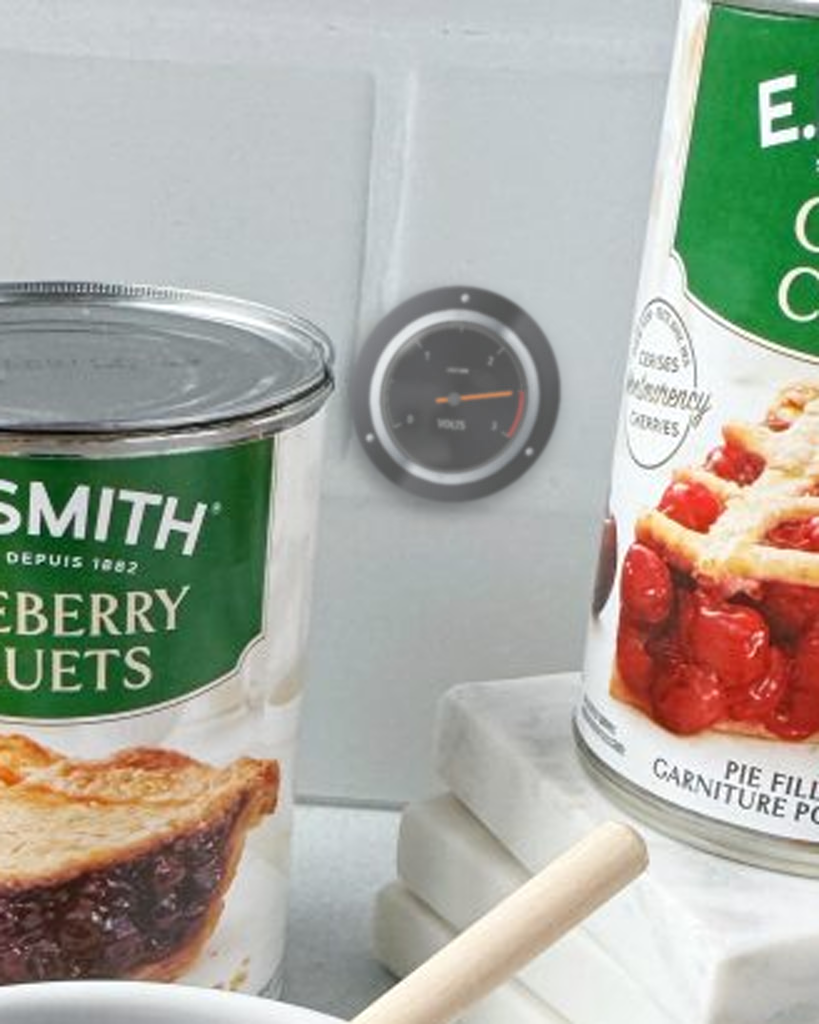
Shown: 2.5 (V)
